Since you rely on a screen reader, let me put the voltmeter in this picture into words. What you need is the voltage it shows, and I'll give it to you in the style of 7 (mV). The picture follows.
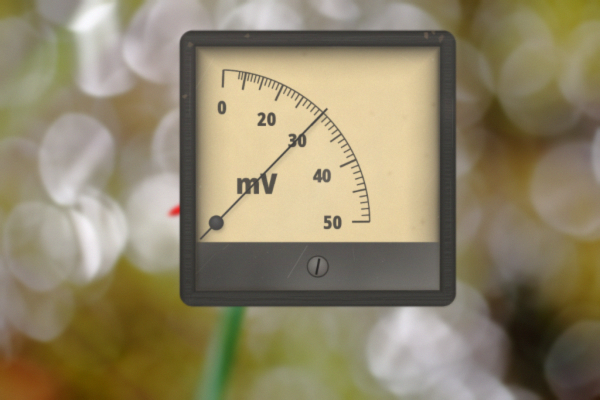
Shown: 30 (mV)
